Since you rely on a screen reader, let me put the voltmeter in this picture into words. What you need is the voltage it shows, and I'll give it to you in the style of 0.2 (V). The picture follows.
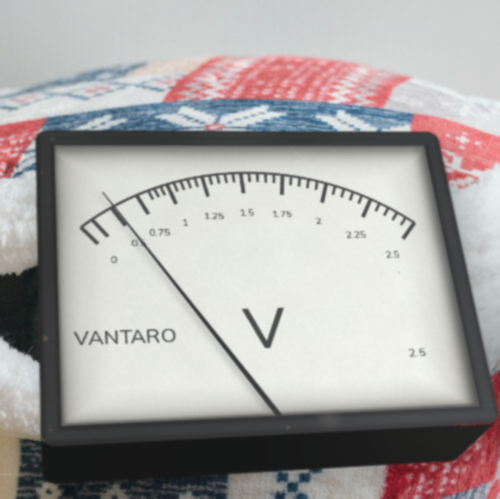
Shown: 0.5 (V)
